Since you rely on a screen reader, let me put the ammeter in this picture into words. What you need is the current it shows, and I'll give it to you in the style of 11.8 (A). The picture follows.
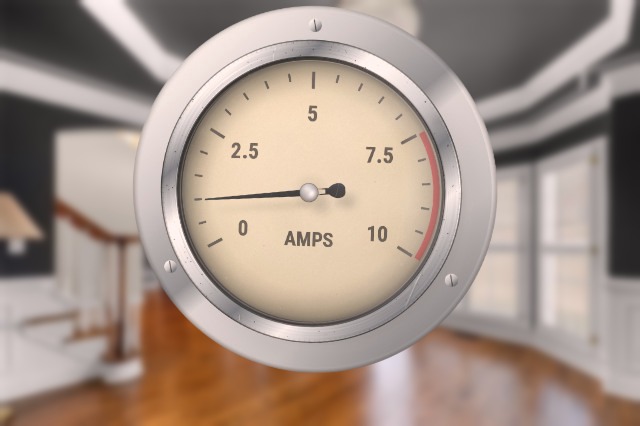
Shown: 1 (A)
